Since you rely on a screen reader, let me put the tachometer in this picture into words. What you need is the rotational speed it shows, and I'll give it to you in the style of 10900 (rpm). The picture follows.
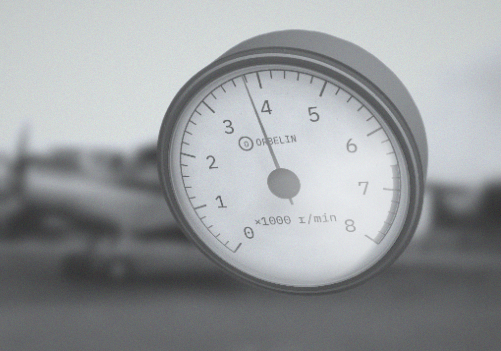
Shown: 3800 (rpm)
